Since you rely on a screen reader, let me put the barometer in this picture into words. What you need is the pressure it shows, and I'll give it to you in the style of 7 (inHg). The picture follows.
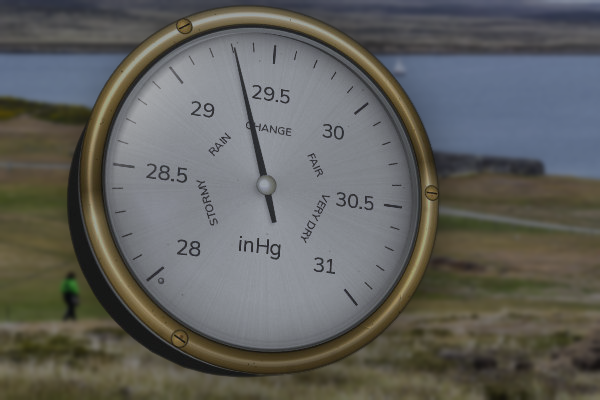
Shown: 29.3 (inHg)
